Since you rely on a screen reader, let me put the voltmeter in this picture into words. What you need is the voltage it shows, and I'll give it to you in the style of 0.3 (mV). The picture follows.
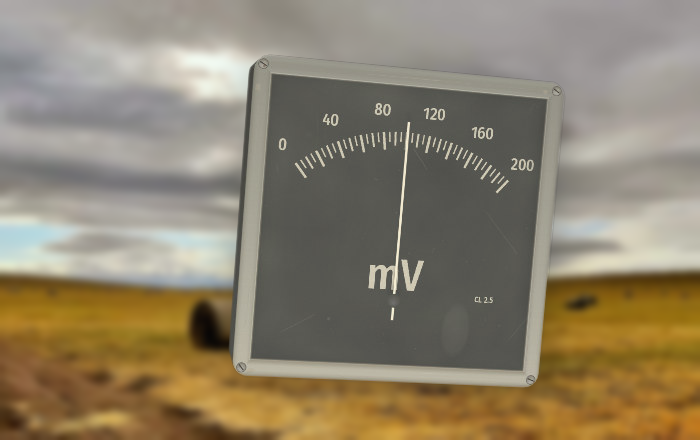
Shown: 100 (mV)
